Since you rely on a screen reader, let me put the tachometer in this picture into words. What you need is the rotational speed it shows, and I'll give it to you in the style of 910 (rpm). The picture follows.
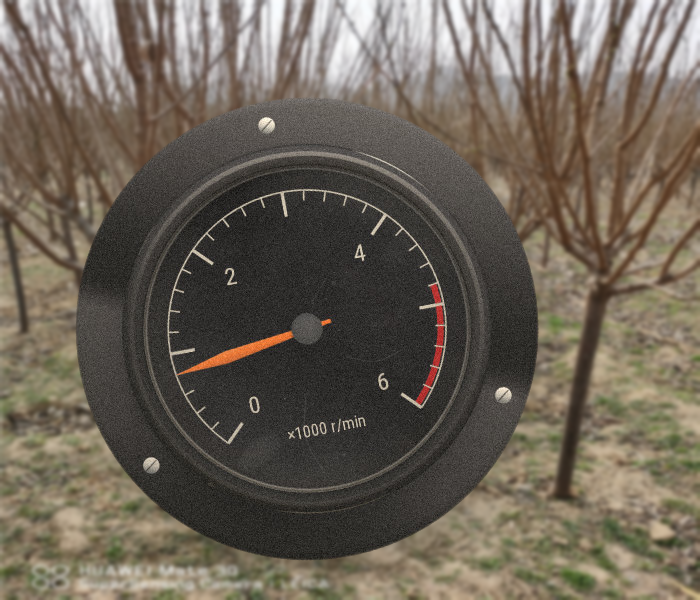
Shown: 800 (rpm)
